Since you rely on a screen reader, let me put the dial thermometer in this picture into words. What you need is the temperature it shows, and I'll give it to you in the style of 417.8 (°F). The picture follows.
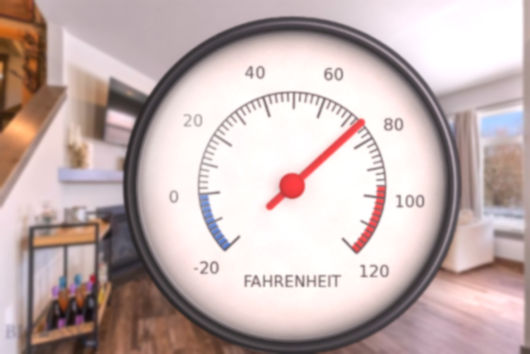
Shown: 74 (°F)
